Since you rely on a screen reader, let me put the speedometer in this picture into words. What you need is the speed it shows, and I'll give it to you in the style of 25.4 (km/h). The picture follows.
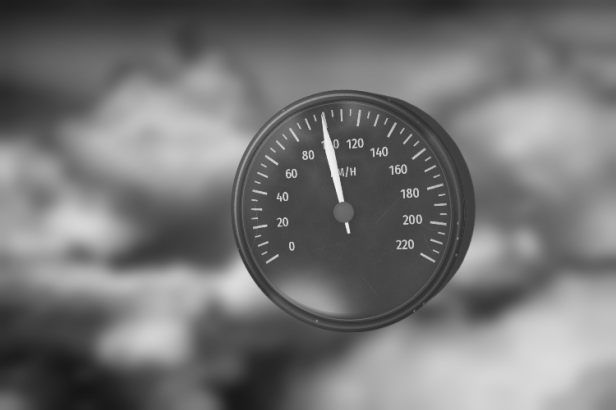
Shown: 100 (km/h)
